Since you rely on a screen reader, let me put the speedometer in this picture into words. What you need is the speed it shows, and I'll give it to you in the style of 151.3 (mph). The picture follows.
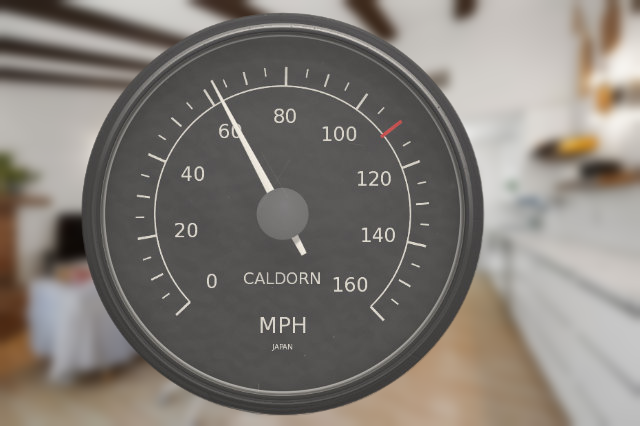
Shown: 62.5 (mph)
